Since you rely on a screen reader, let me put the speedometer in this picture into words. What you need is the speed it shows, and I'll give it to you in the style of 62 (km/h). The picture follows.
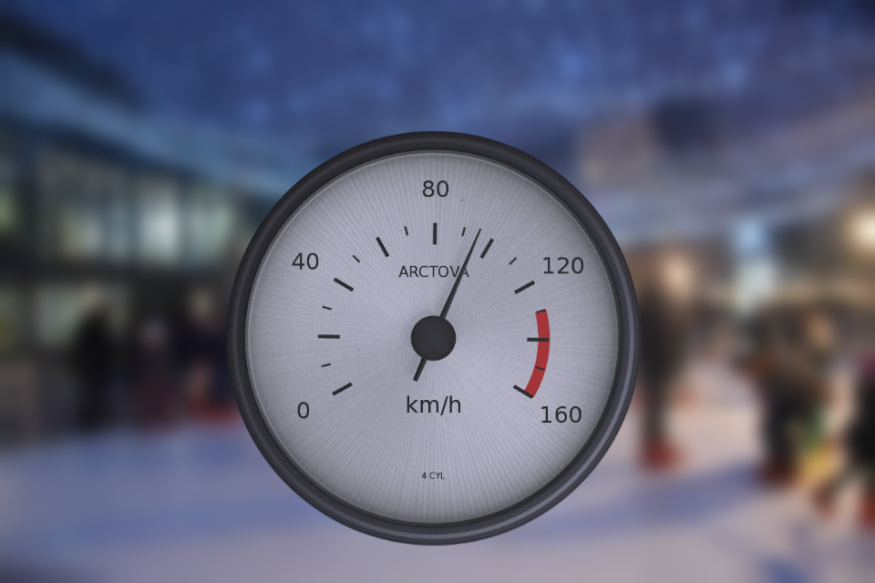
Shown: 95 (km/h)
